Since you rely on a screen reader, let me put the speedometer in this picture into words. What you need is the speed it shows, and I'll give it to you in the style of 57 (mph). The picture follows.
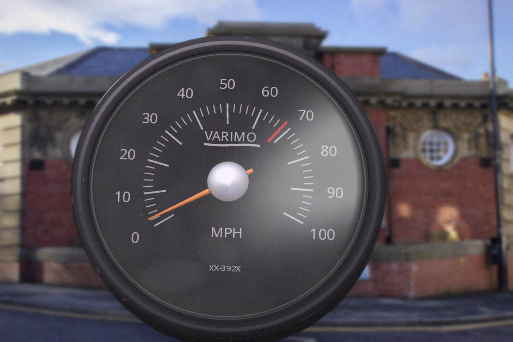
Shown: 2 (mph)
